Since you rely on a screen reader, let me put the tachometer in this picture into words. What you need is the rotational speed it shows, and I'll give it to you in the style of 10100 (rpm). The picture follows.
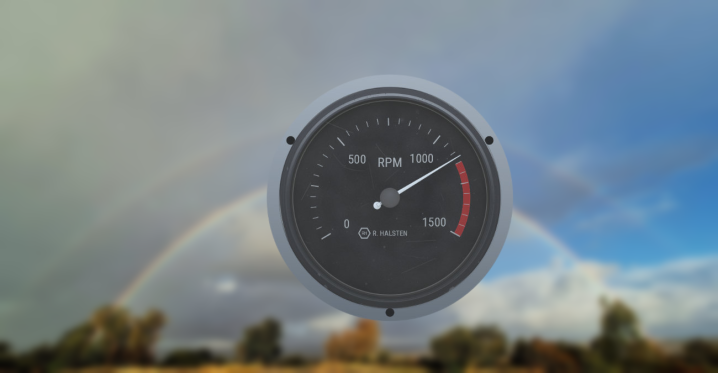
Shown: 1125 (rpm)
